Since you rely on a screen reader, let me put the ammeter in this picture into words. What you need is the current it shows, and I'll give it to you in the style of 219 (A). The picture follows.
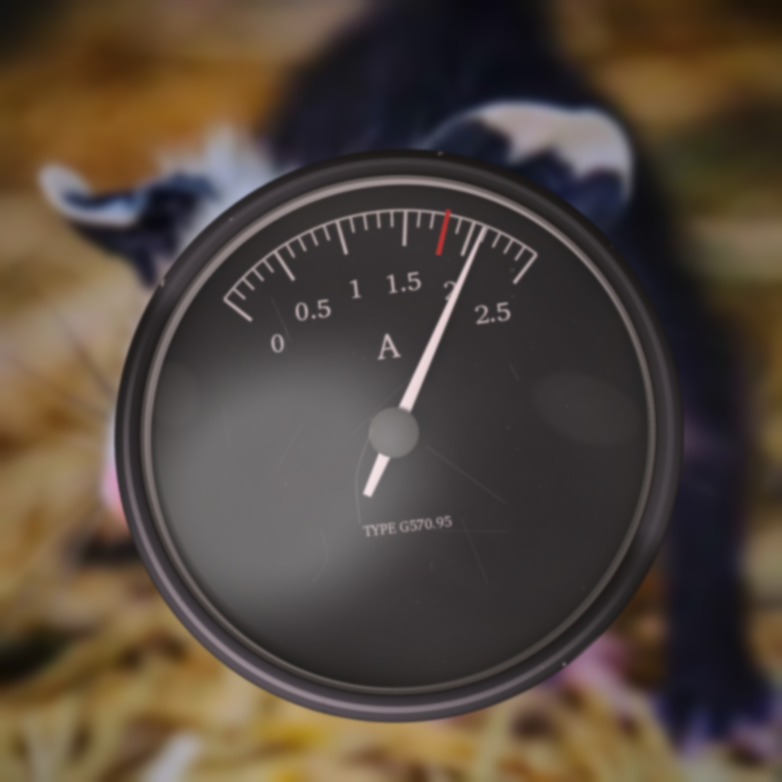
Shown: 2.1 (A)
